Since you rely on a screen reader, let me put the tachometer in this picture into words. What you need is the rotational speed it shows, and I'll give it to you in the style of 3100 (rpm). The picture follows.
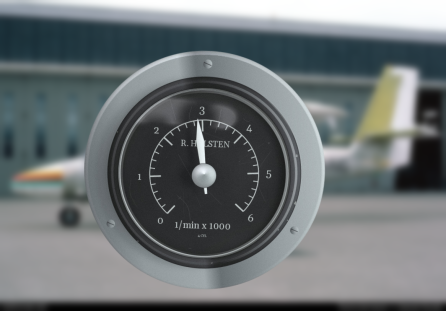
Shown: 2900 (rpm)
